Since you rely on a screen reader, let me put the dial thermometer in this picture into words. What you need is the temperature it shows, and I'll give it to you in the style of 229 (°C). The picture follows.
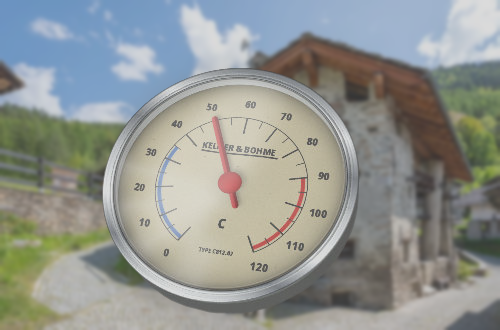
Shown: 50 (°C)
